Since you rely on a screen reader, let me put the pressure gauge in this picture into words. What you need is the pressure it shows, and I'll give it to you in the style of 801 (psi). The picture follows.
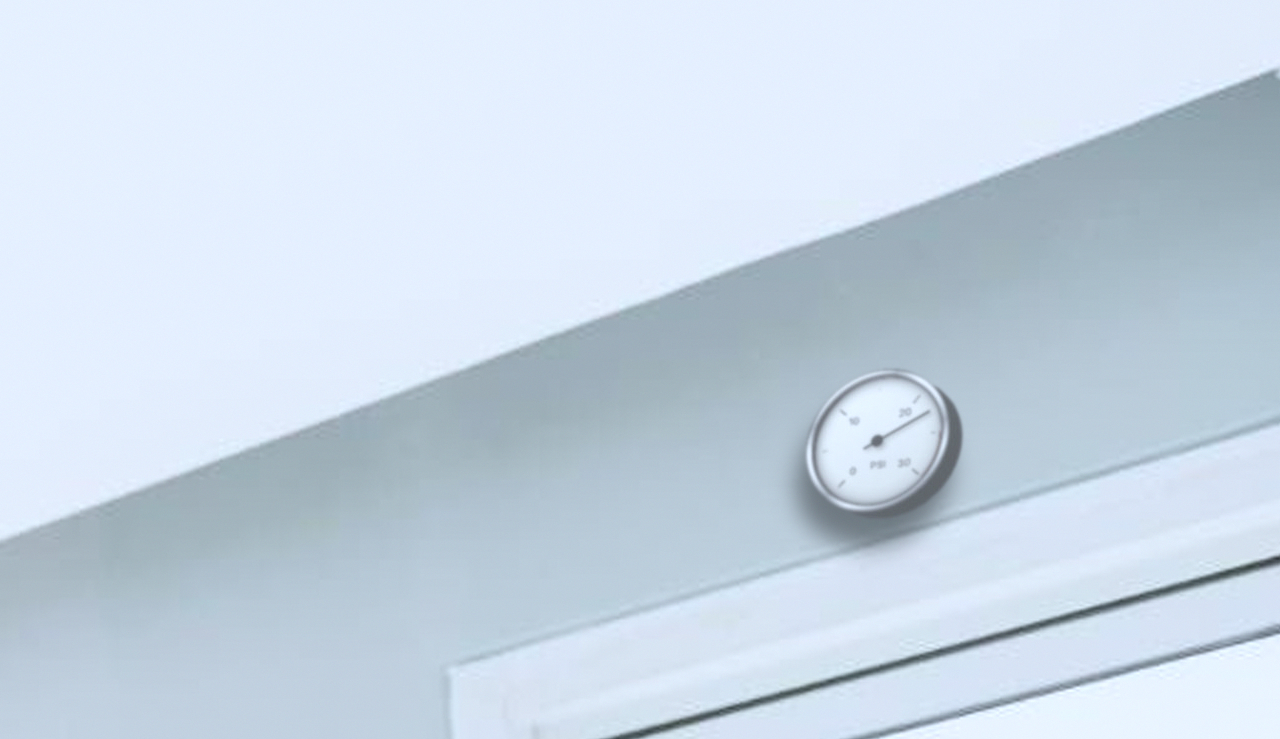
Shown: 22.5 (psi)
